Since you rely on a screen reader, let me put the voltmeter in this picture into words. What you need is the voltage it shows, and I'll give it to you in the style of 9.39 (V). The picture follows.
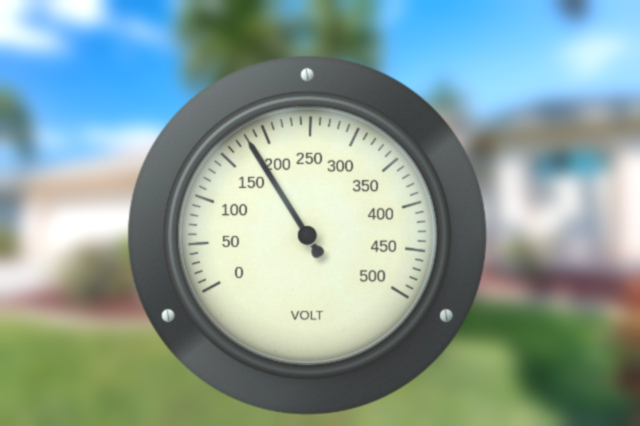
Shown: 180 (V)
